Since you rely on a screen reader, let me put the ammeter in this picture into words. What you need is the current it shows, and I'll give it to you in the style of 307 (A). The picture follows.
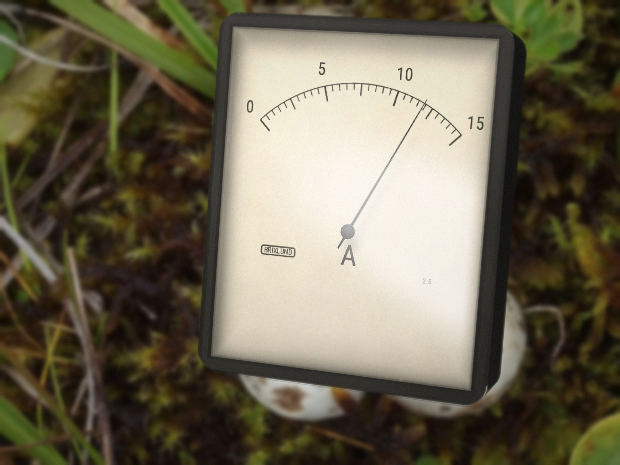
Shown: 12 (A)
